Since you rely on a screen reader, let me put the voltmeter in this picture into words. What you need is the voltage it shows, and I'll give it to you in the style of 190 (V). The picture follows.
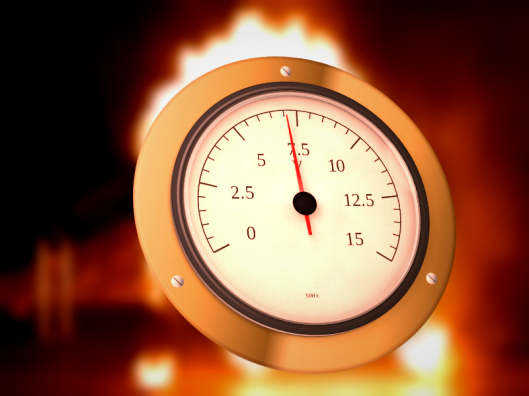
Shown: 7 (V)
